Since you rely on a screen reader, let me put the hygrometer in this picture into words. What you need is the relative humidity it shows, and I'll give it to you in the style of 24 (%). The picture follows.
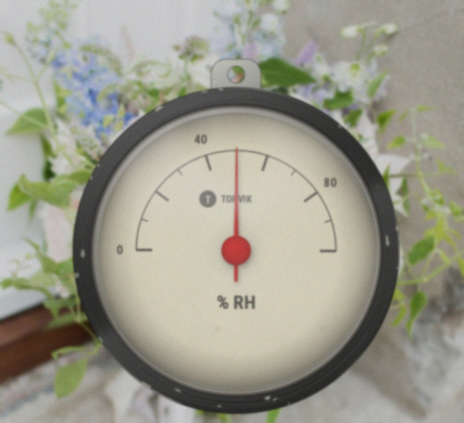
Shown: 50 (%)
